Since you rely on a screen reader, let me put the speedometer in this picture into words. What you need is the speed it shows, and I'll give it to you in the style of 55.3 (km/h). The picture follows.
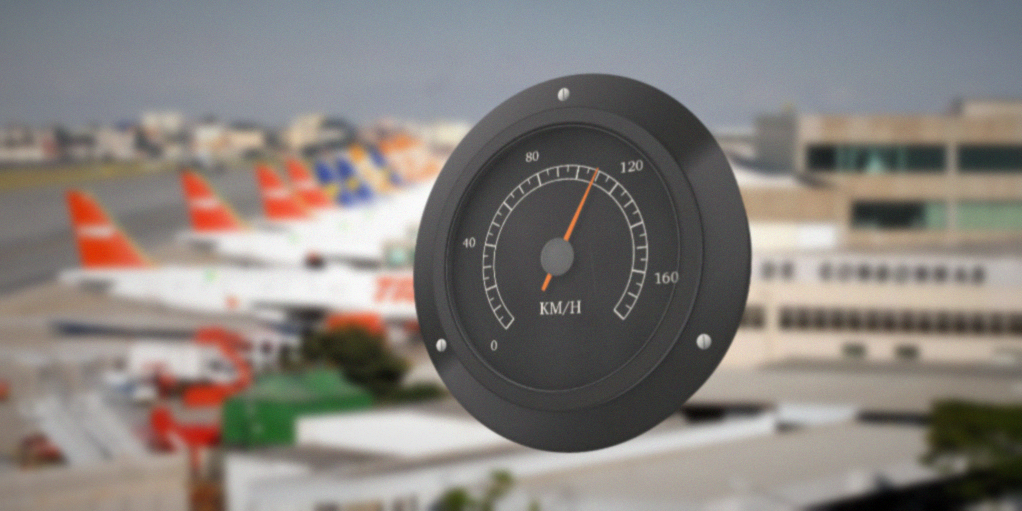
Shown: 110 (km/h)
